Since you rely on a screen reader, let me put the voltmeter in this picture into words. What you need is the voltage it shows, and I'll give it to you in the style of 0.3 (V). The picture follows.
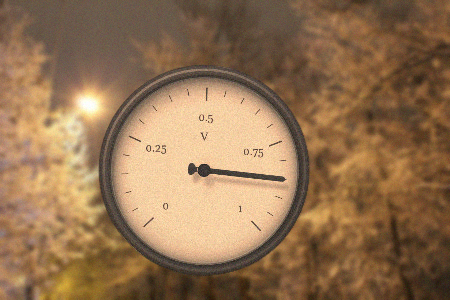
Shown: 0.85 (V)
